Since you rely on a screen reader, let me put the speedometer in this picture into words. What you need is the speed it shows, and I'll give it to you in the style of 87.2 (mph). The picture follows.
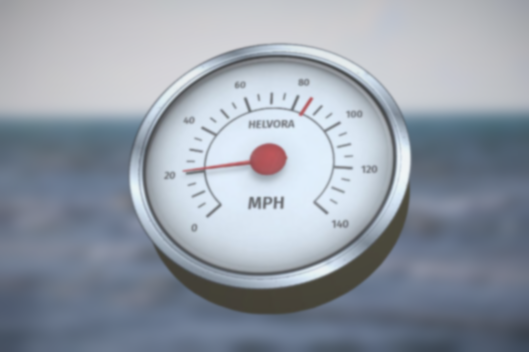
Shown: 20 (mph)
